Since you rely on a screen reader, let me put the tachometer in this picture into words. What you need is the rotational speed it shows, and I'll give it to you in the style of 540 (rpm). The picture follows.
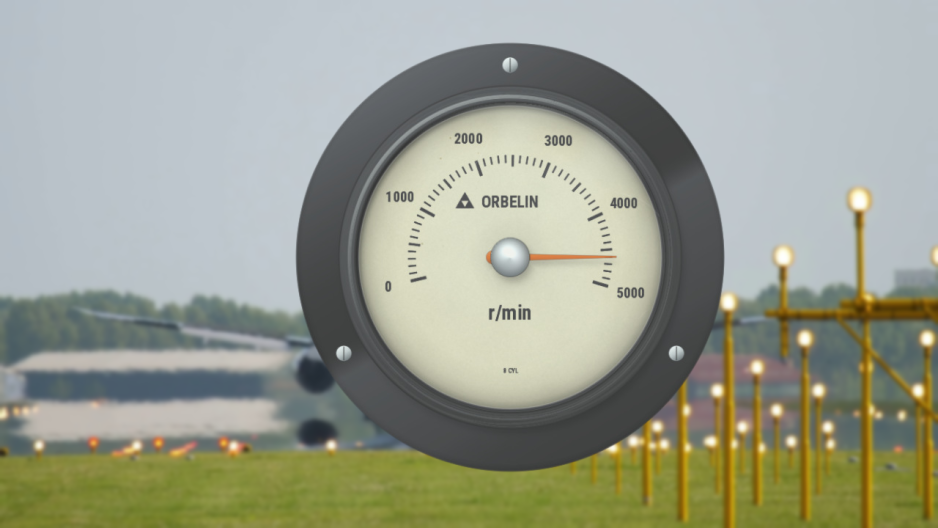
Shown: 4600 (rpm)
